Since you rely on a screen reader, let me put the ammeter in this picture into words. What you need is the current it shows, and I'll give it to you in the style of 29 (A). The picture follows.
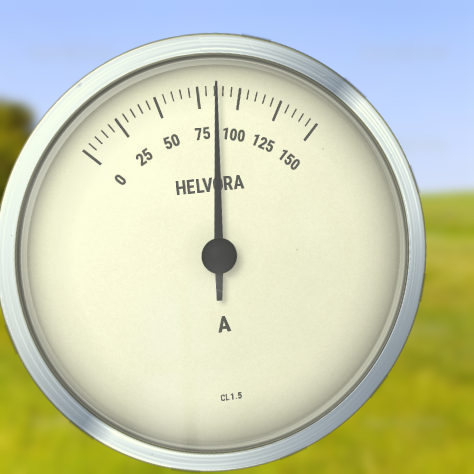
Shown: 85 (A)
